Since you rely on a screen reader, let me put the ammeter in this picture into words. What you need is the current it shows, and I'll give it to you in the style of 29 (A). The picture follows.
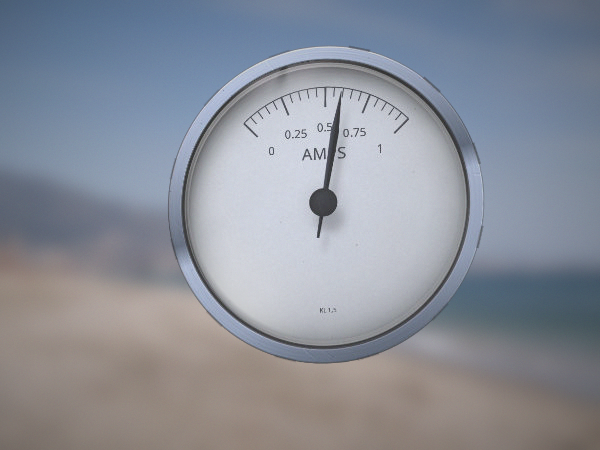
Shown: 0.6 (A)
